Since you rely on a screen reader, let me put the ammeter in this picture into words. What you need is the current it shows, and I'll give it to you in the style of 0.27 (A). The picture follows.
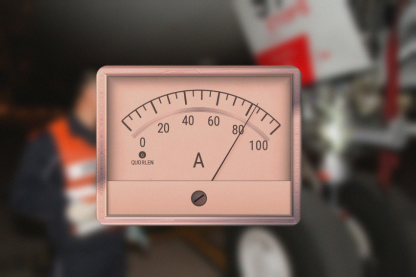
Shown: 82.5 (A)
